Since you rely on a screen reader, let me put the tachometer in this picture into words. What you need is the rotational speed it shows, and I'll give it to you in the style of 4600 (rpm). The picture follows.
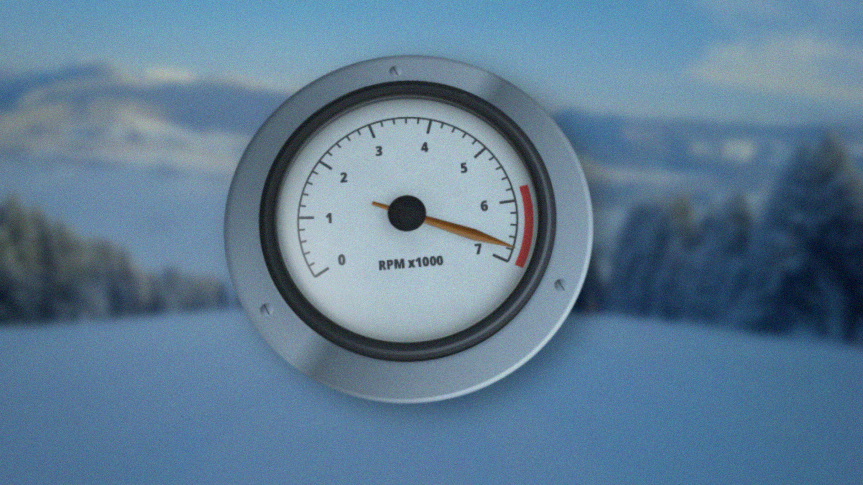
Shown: 6800 (rpm)
